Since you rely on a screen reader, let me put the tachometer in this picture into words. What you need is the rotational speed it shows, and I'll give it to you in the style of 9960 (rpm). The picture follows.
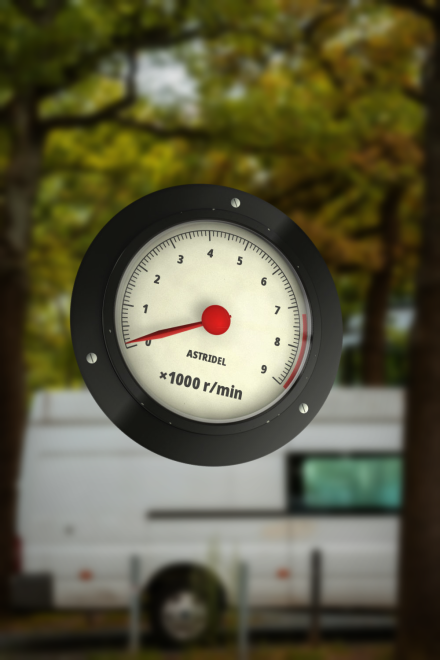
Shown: 100 (rpm)
